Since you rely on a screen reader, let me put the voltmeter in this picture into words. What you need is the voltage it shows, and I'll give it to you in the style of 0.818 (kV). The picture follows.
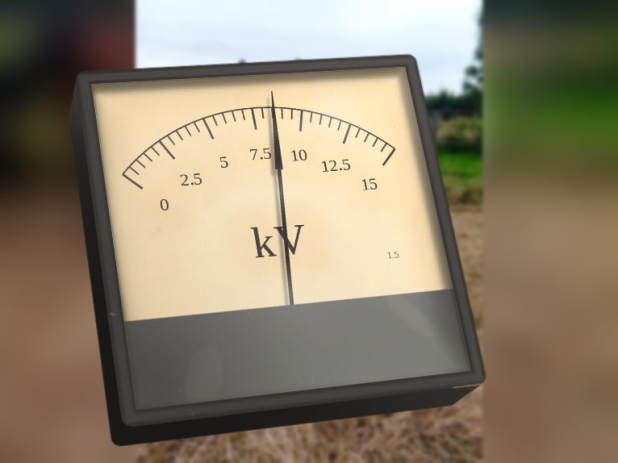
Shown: 8.5 (kV)
